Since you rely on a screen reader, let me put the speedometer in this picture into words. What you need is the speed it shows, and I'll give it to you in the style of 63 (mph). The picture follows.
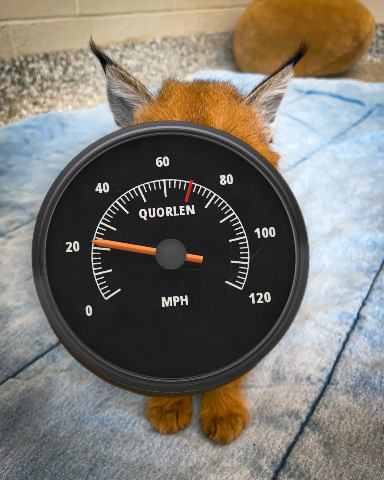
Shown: 22 (mph)
